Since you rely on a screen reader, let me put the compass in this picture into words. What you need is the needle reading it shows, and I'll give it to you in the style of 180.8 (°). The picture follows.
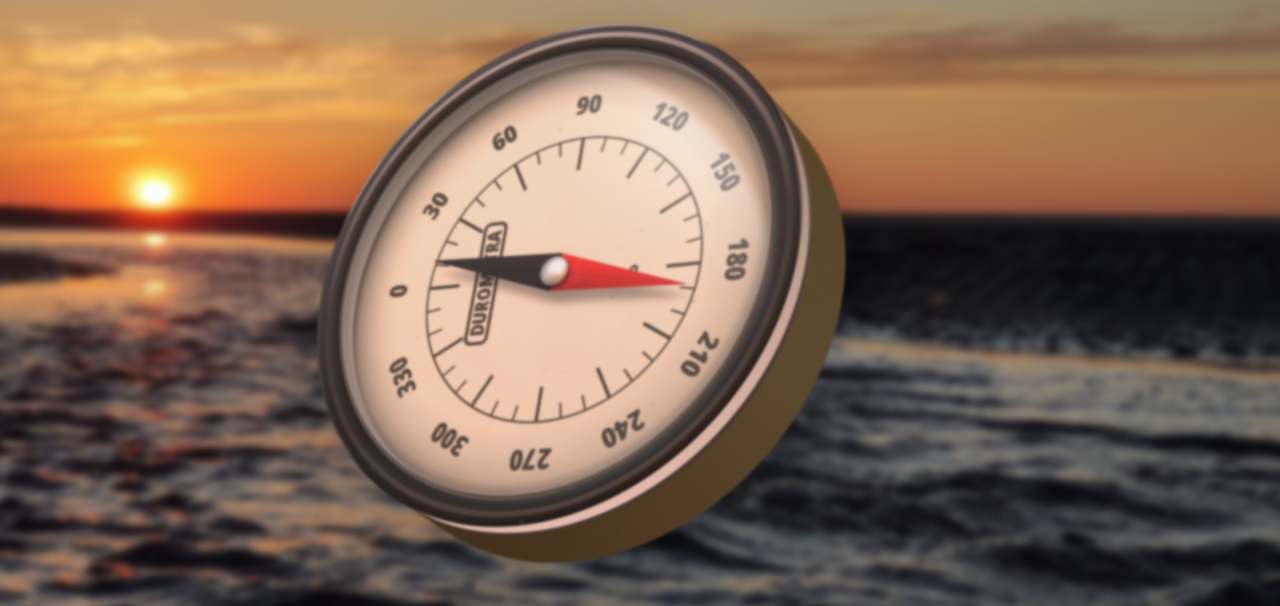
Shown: 190 (°)
